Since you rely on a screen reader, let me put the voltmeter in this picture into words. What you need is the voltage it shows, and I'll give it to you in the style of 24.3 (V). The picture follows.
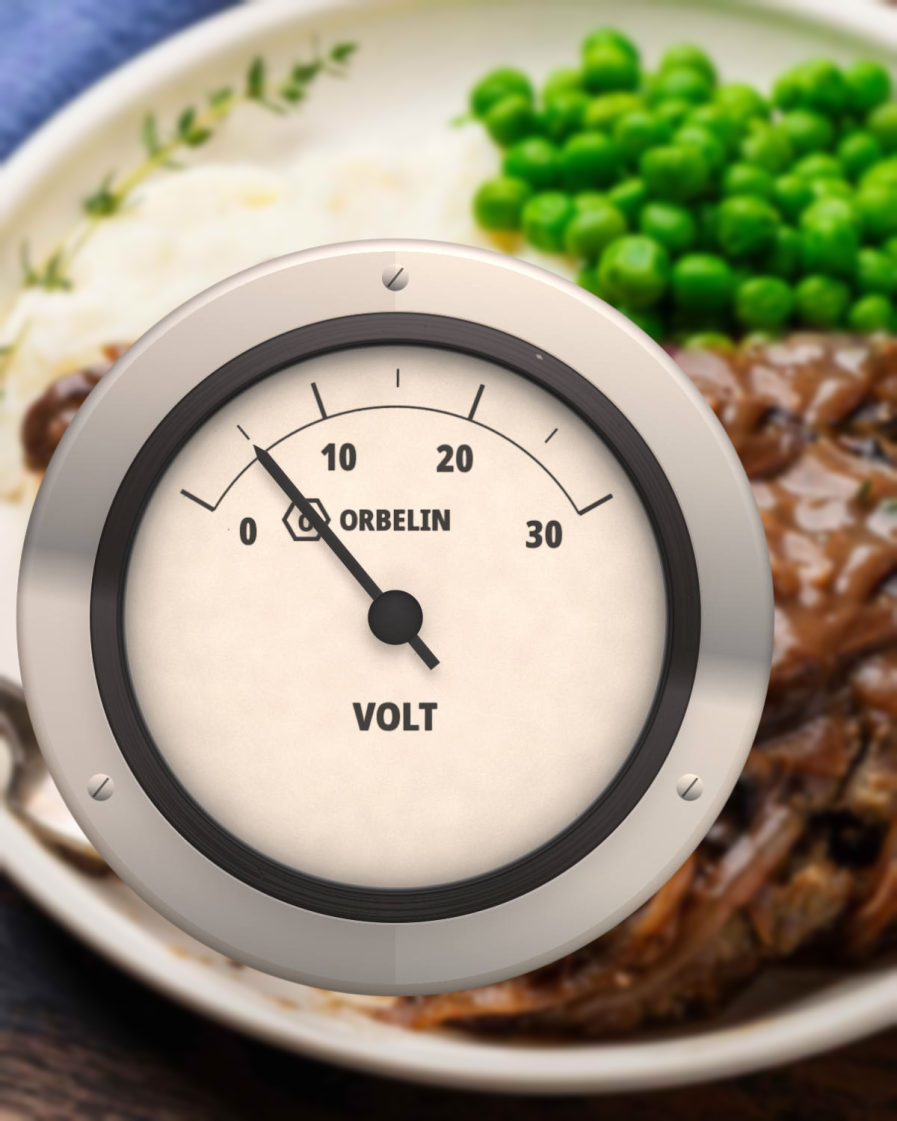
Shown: 5 (V)
